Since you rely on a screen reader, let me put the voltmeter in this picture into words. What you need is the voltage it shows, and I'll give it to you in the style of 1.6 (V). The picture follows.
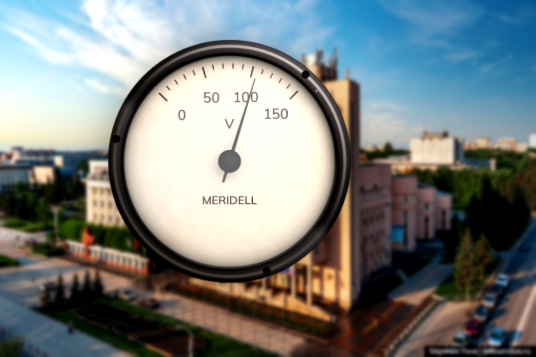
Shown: 105 (V)
